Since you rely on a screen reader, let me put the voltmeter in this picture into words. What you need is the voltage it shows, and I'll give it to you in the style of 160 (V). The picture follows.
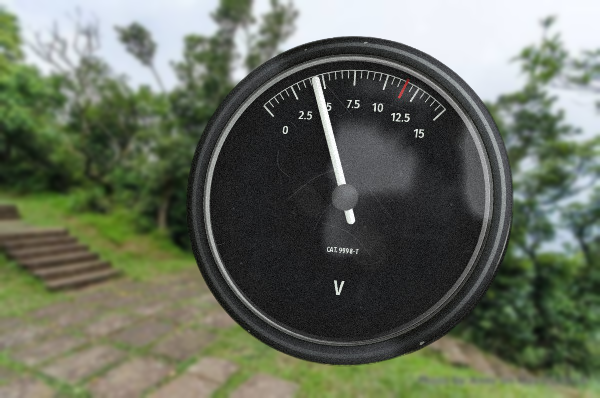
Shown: 4.5 (V)
